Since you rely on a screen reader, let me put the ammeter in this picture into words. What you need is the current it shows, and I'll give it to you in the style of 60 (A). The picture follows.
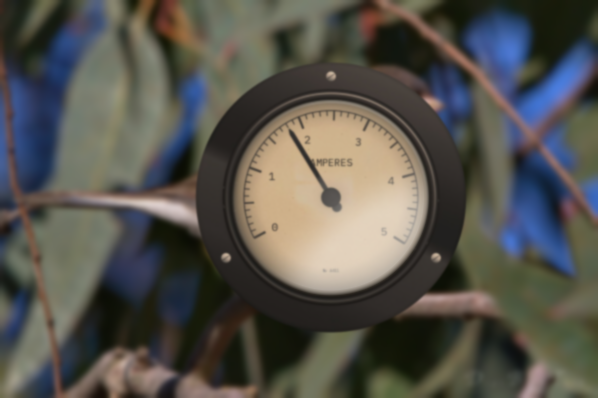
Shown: 1.8 (A)
